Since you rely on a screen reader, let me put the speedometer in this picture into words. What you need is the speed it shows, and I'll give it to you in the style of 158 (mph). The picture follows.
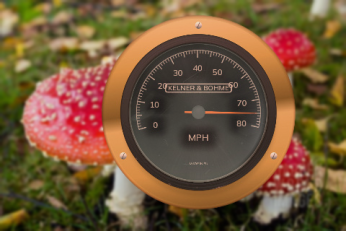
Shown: 75 (mph)
